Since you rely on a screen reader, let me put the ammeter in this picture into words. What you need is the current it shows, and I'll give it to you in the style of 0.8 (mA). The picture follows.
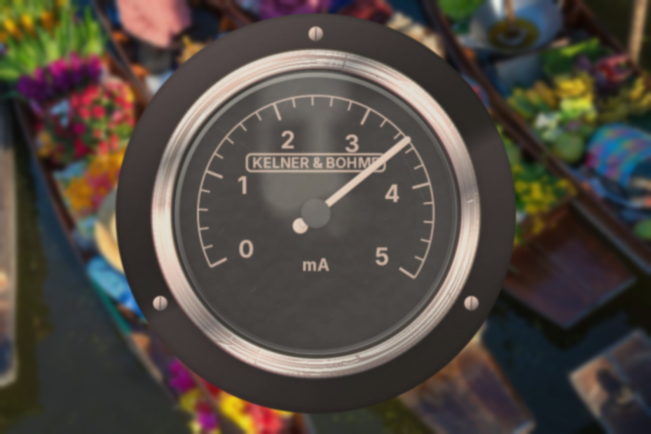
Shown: 3.5 (mA)
